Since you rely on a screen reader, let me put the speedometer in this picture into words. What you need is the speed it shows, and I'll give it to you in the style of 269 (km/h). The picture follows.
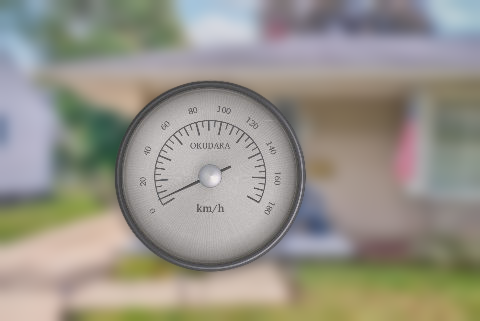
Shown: 5 (km/h)
